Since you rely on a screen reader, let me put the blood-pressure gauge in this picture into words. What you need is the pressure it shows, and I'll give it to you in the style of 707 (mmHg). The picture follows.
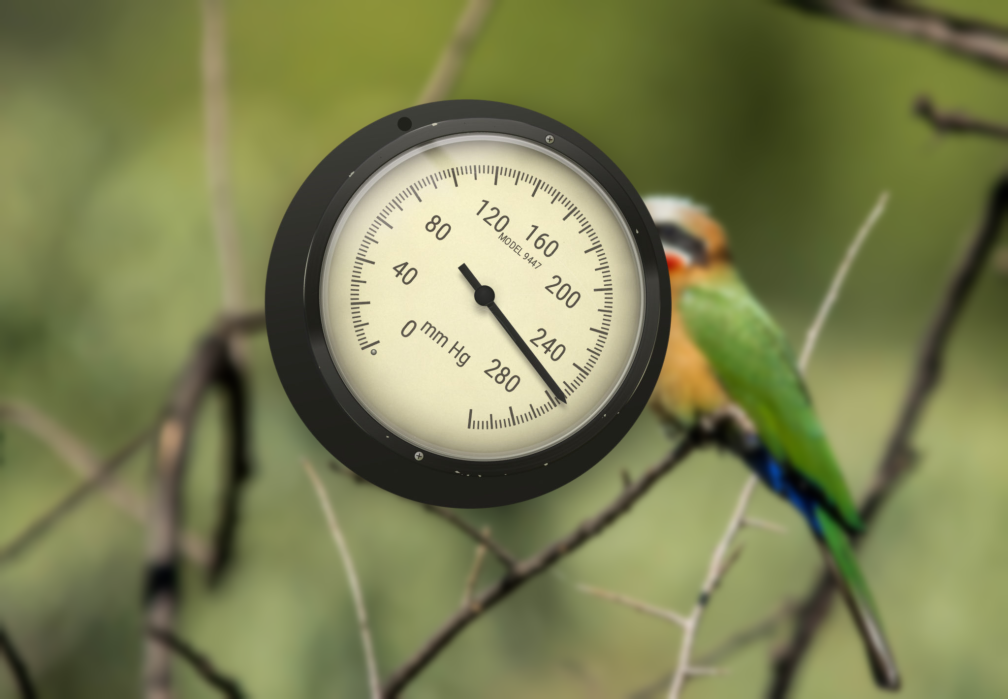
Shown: 256 (mmHg)
